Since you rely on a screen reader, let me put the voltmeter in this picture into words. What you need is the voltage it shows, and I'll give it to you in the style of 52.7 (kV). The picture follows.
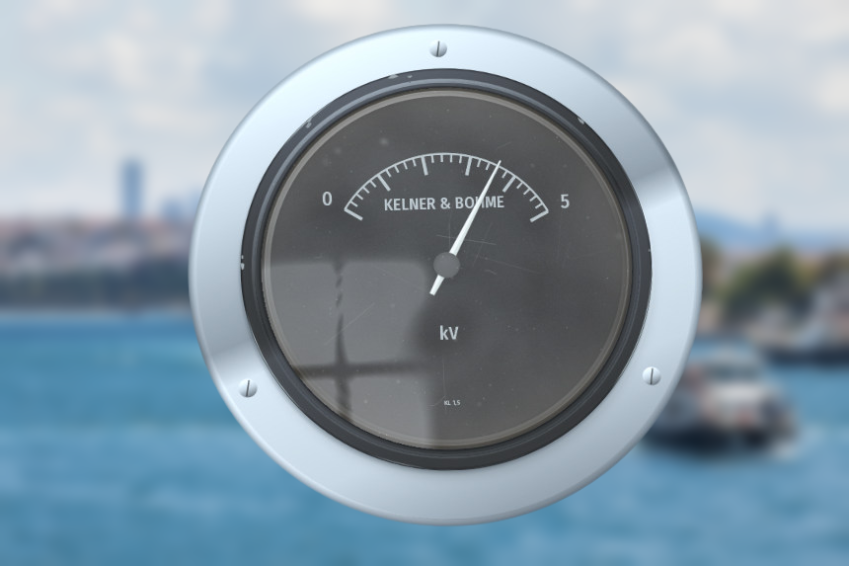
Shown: 3.6 (kV)
